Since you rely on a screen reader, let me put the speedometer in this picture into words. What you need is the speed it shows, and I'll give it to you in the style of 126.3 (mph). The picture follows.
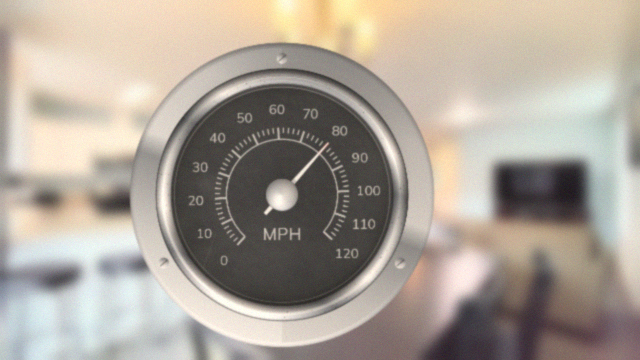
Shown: 80 (mph)
